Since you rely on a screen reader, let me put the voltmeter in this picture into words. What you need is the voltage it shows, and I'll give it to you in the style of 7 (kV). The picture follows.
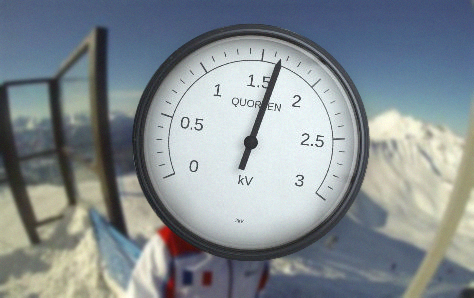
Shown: 1.65 (kV)
